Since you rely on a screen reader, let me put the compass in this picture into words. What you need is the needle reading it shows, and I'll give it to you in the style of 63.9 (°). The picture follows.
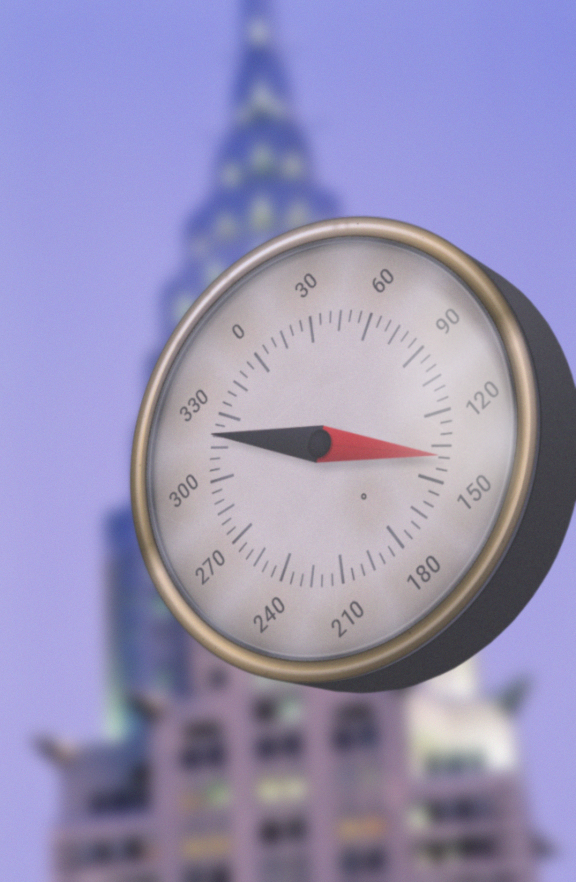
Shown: 140 (°)
